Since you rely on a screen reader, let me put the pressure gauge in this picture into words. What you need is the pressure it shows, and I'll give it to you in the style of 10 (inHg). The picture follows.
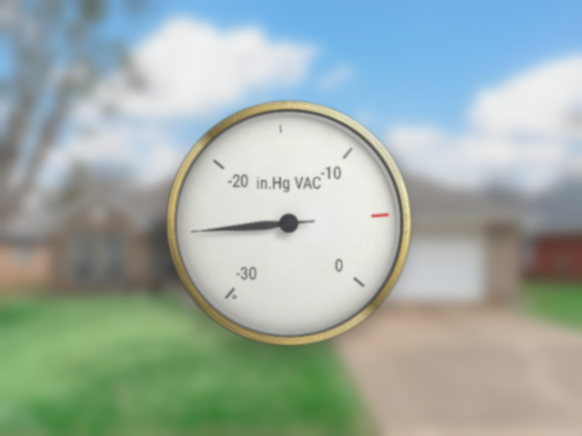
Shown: -25 (inHg)
